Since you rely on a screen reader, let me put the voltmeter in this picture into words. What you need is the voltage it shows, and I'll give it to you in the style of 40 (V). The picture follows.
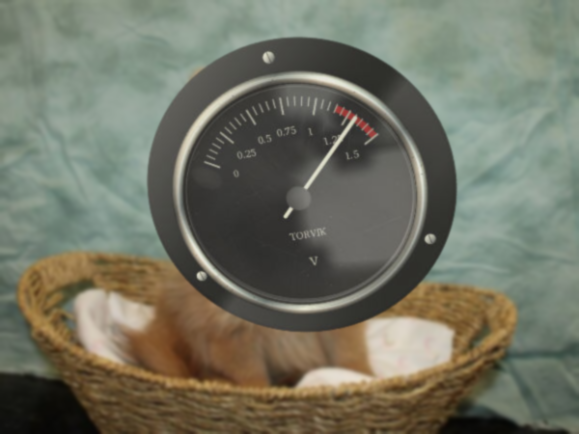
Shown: 1.3 (V)
